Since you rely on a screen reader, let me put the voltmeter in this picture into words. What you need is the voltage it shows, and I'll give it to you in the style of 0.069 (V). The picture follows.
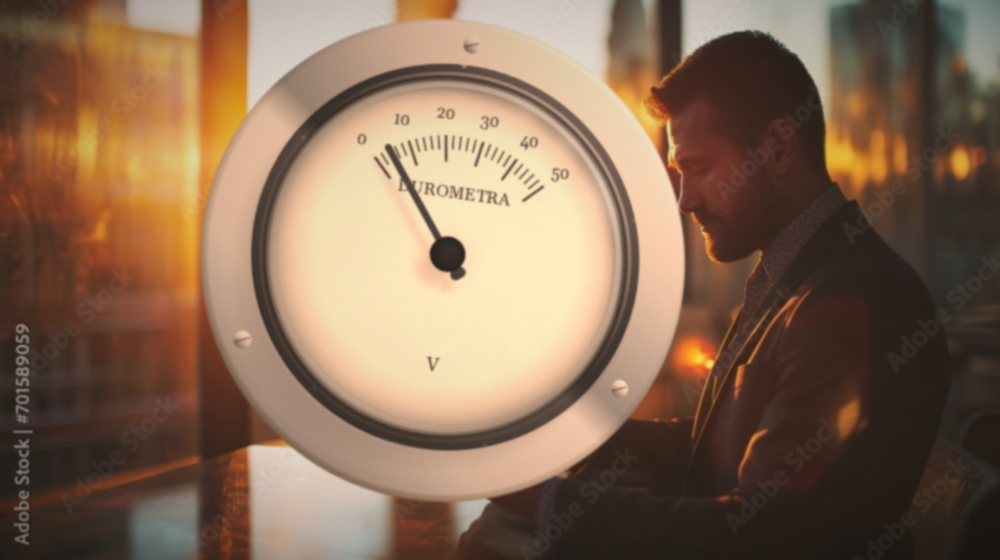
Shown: 4 (V)
